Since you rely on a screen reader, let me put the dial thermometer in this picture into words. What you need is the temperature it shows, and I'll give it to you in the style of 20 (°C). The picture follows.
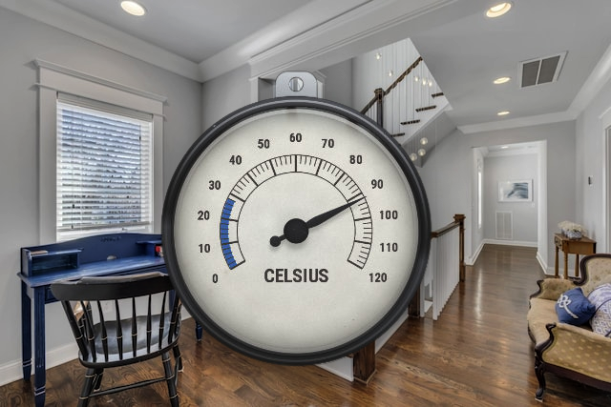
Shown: 92 (°C)
